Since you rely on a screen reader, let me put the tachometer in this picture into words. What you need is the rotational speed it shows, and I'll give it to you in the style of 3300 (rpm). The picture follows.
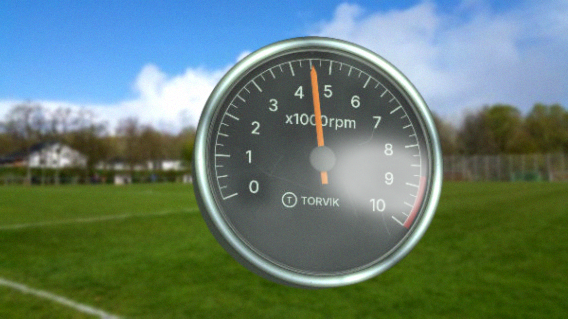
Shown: 4500 (rpm)
